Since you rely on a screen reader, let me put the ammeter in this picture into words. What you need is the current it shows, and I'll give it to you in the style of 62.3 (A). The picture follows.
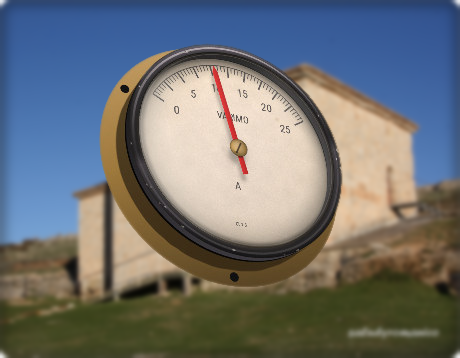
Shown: 10 (A)
